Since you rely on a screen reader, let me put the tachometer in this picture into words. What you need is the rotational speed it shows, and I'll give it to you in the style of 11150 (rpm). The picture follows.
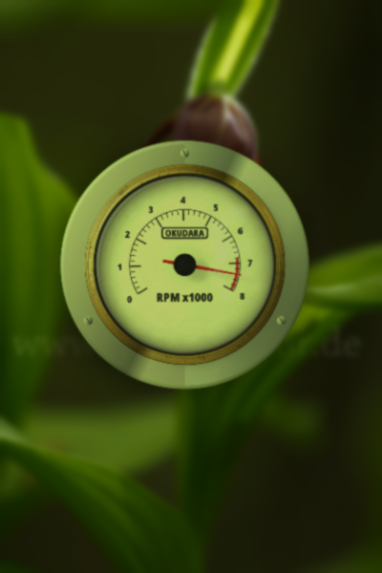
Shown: 7400 (rpm)
